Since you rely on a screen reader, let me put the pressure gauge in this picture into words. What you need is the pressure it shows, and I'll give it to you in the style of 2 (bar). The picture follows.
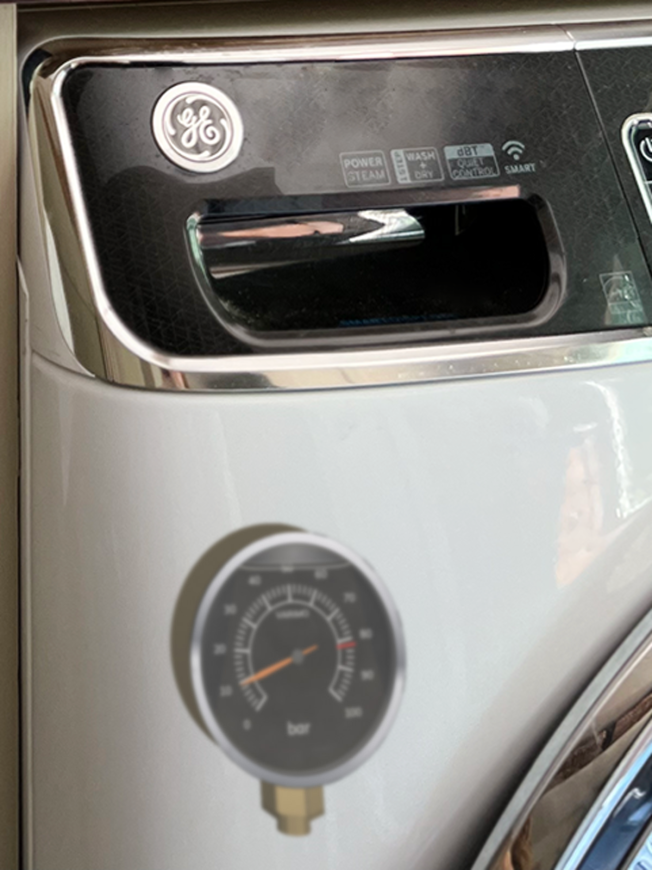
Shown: 10 (bar)
